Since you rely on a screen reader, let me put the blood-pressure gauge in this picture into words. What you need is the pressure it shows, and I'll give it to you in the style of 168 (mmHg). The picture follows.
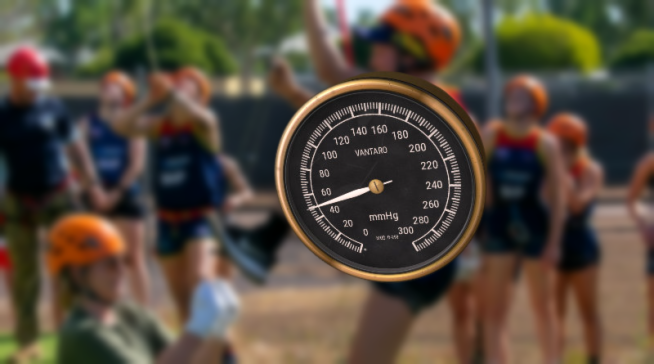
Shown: 50 (mmHg)
